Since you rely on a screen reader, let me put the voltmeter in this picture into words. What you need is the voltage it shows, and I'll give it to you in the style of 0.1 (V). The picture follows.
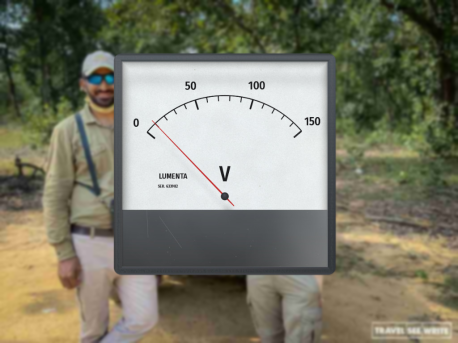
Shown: 10 (V)
